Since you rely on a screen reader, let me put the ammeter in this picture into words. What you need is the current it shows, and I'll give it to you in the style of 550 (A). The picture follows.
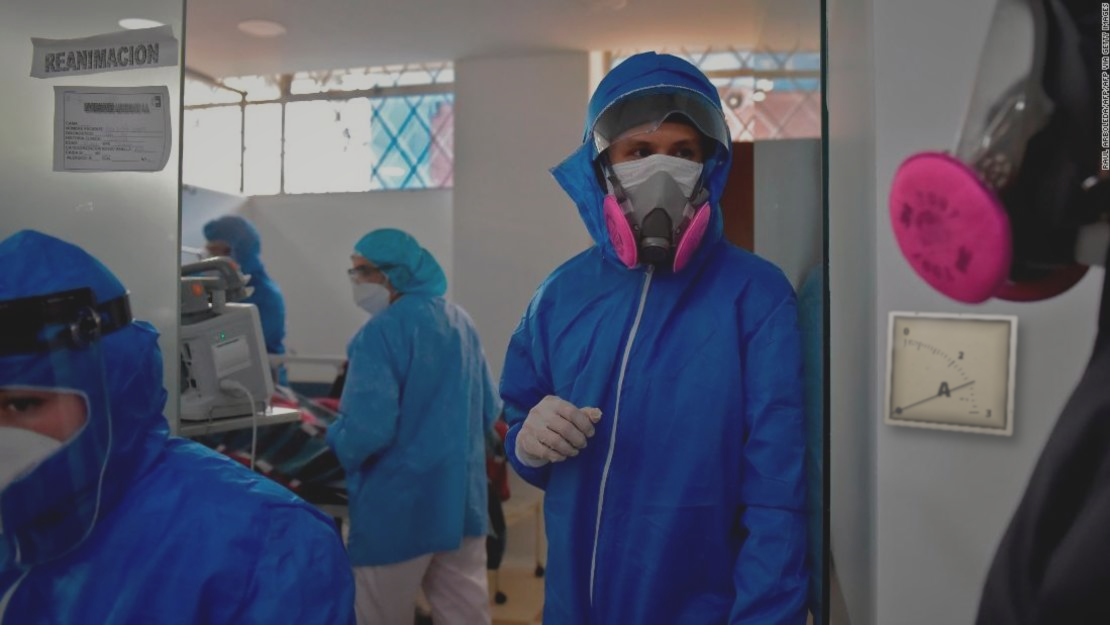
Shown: 2.5 (A)
